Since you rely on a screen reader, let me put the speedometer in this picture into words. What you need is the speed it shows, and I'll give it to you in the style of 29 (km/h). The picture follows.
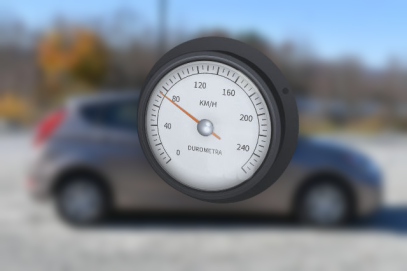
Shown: 75 (km/h)
